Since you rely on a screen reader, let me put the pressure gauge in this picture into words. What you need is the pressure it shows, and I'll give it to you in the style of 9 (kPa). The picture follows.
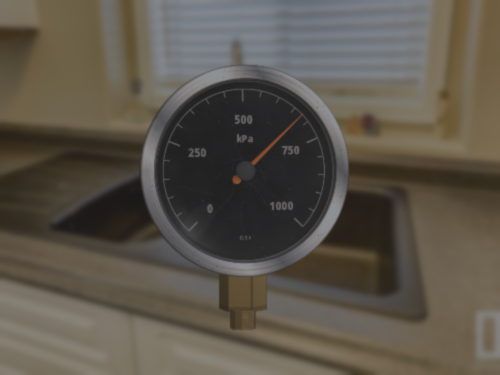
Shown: 675 (kPa)
